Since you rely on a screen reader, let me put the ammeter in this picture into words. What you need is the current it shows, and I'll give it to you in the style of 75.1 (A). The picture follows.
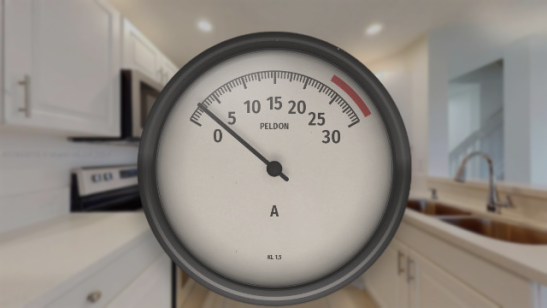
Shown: 2.5 (A)
